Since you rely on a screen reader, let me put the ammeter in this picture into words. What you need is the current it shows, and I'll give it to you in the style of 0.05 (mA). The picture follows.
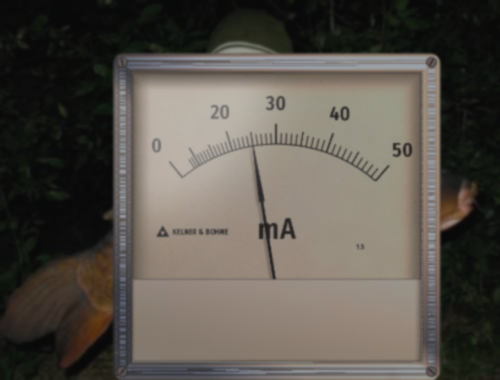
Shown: 25 (mA)
